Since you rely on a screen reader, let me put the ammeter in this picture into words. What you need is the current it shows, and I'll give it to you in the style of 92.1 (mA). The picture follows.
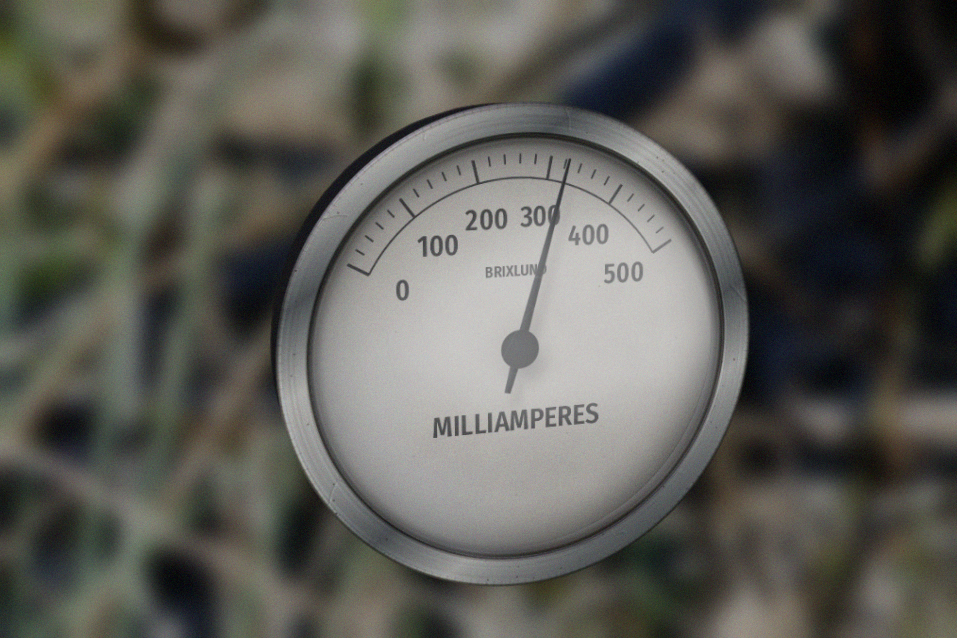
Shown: 320 (mA)
